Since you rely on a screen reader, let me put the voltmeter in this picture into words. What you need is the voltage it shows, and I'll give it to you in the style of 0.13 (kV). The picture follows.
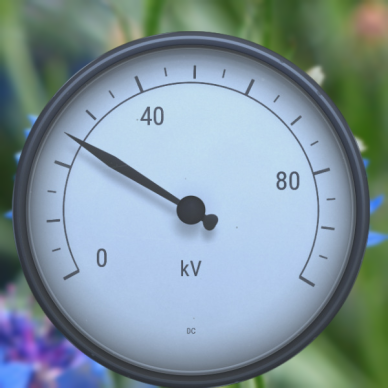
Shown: 25 (kV)
